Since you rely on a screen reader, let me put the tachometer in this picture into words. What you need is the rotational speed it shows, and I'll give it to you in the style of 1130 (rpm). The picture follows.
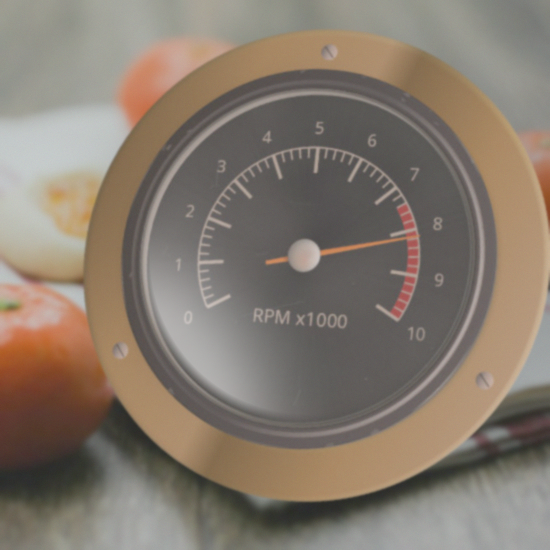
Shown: 8200 (rpm)
